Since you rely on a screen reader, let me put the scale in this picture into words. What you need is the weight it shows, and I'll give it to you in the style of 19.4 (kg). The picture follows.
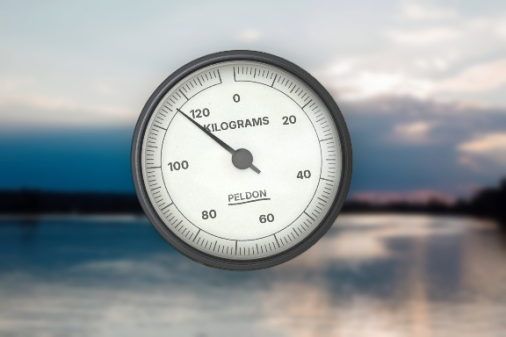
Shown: 116 (kg)
